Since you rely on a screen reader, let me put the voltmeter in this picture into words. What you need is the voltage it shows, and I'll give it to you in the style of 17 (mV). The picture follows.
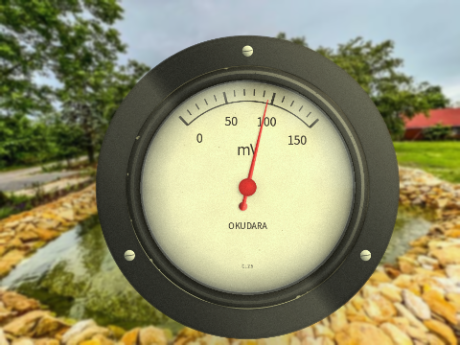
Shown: 95 (mV)
